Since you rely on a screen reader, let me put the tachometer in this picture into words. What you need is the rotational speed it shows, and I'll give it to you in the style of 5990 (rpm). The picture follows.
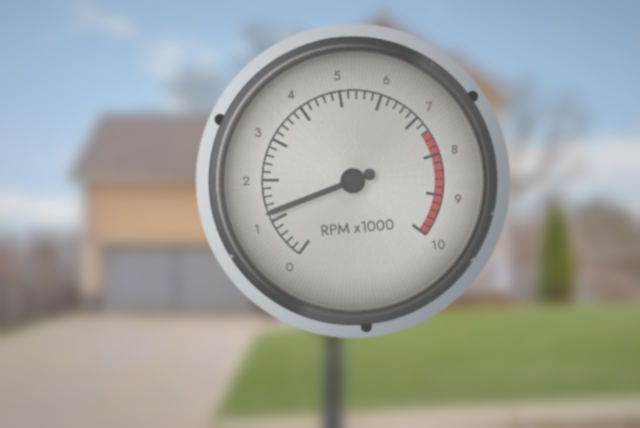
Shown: 1200 (rpm)
